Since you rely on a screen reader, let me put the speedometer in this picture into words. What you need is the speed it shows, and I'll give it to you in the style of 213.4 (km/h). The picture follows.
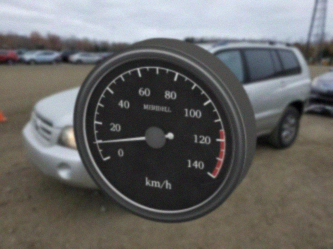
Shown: 10 (km/h)
